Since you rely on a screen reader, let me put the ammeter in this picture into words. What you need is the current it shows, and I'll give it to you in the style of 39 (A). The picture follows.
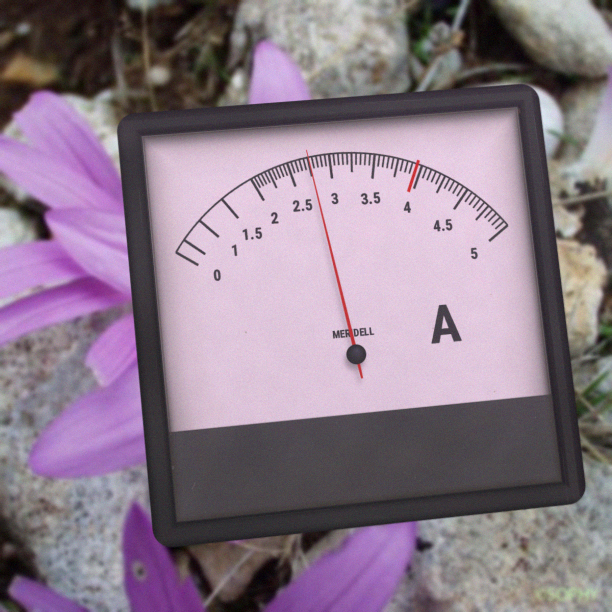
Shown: 2.75 (A)
